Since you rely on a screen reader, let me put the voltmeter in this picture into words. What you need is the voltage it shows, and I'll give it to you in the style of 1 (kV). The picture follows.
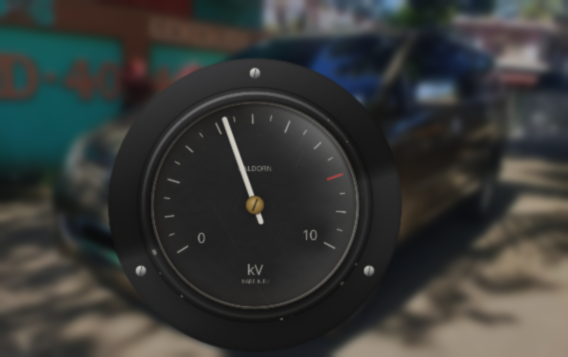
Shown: 4.25 (kV)
